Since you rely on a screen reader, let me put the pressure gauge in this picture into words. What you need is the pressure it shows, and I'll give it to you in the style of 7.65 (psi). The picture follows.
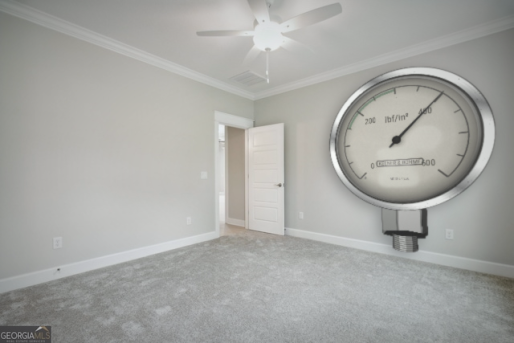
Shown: 400 (psi)
